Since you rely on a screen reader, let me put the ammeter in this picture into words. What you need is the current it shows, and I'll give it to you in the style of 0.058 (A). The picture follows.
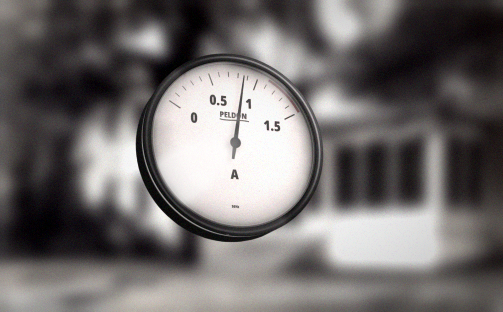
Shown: 0.85 (A)
